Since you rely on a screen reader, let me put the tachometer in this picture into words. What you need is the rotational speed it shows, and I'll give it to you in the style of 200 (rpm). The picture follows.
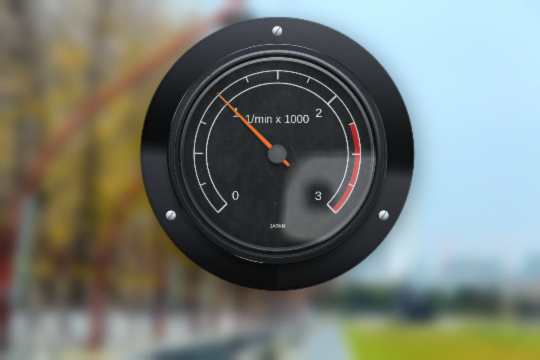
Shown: 1000 (rpm)
